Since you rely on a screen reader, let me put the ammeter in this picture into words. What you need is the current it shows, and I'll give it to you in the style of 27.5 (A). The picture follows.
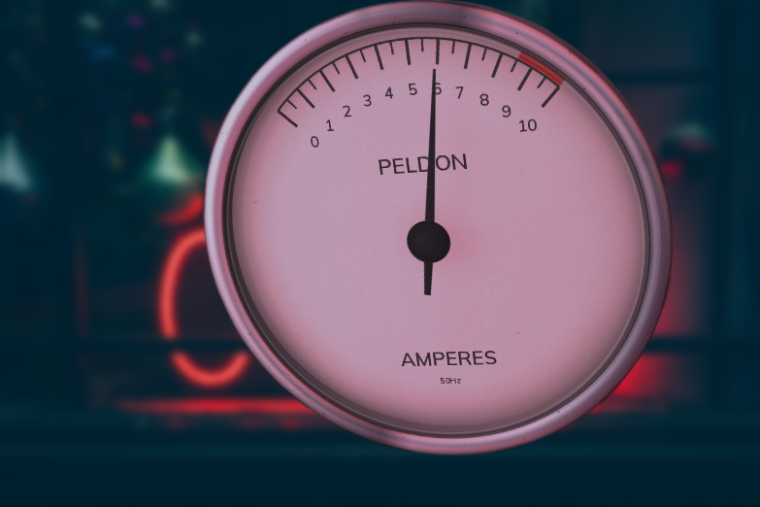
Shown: 6 (A)
